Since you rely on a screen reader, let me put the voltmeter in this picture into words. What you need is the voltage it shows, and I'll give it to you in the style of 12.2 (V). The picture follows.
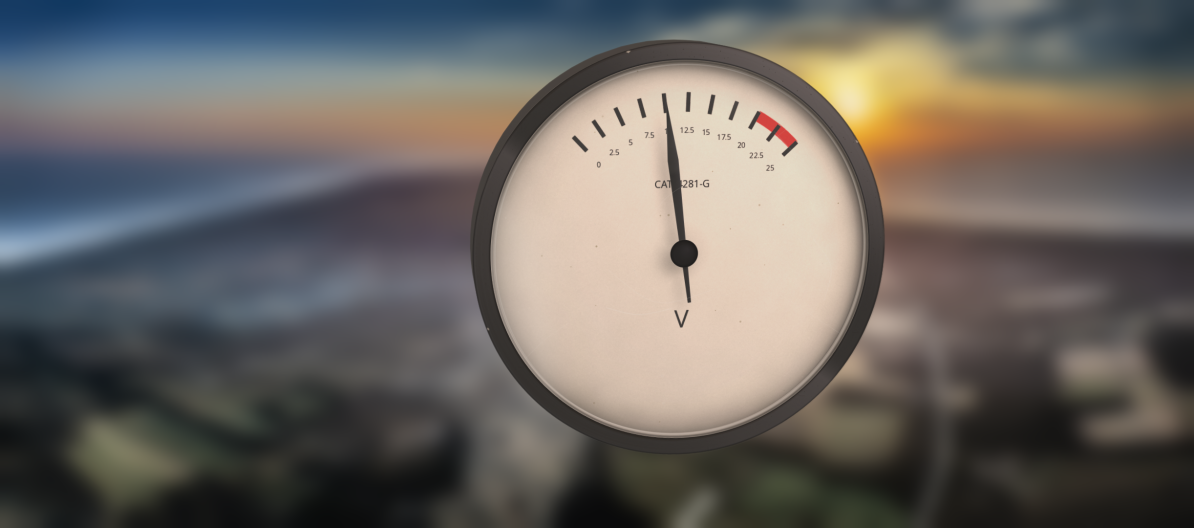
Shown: 10 (V)
